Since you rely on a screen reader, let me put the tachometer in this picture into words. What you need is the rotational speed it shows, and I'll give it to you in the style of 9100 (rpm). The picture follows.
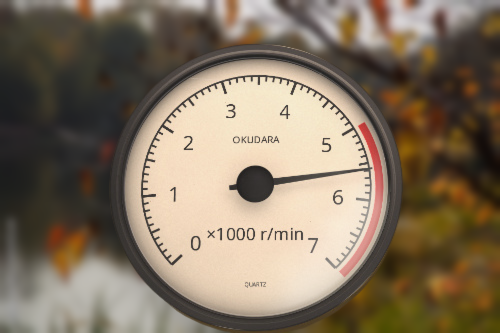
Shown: 5600 (rpm)
